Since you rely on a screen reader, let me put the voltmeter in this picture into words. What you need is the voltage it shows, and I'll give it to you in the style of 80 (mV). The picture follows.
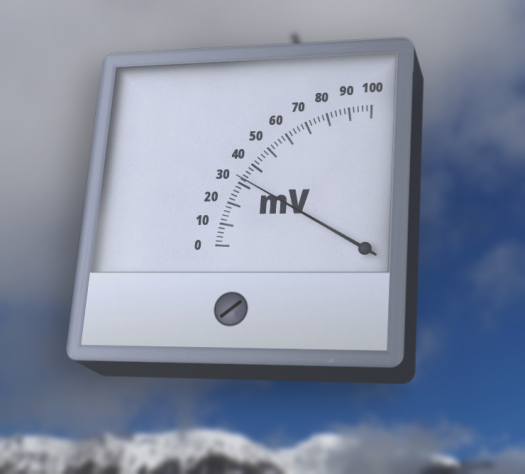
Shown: 32 (mV)
